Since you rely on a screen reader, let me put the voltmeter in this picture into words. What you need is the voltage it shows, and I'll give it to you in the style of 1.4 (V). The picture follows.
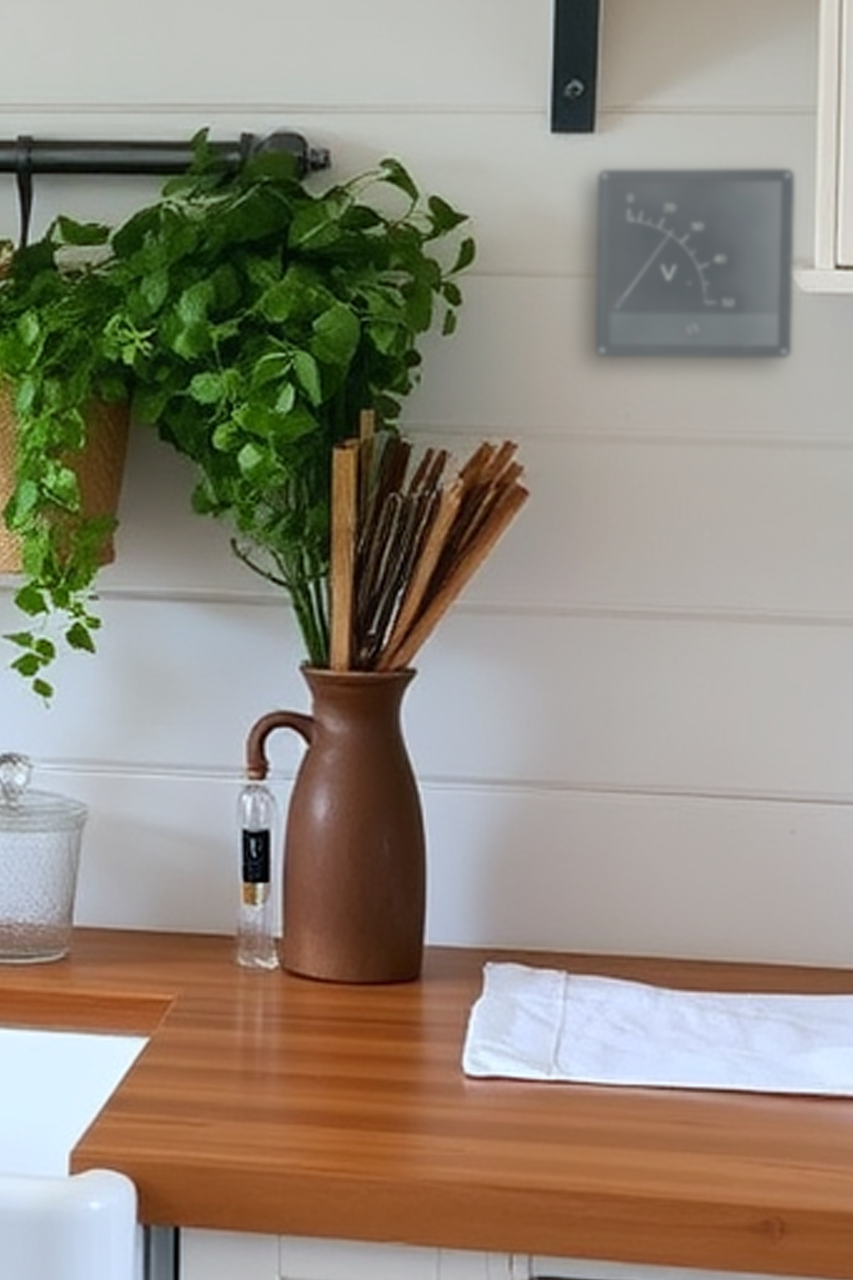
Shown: 25 (V)
